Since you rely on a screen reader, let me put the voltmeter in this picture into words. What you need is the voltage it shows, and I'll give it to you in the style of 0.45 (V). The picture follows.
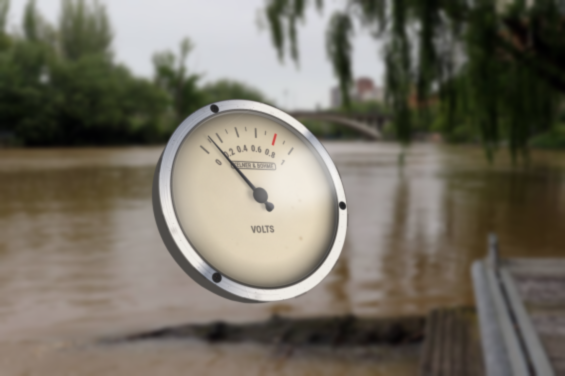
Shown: 0.1 (V)
